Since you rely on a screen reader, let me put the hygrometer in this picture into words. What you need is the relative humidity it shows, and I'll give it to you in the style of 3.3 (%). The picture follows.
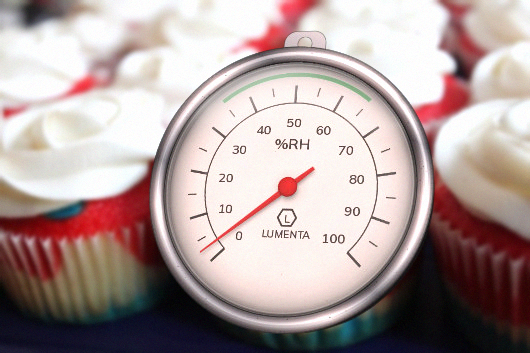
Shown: 2.5 (%)
